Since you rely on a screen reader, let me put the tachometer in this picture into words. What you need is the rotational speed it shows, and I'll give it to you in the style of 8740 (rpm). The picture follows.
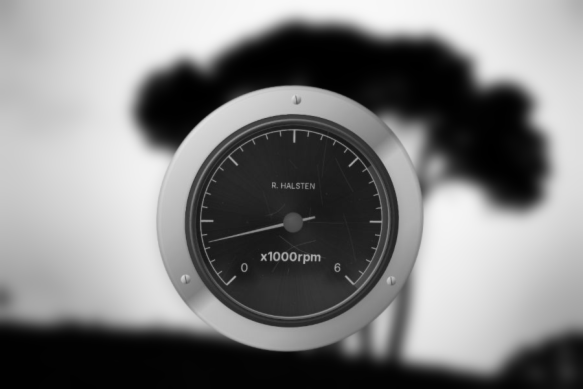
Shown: 700 (rpm)
